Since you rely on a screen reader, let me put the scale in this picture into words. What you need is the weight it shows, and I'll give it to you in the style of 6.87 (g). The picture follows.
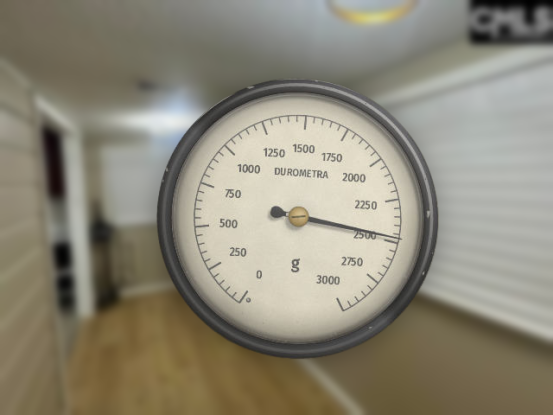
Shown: 2475 (g)
